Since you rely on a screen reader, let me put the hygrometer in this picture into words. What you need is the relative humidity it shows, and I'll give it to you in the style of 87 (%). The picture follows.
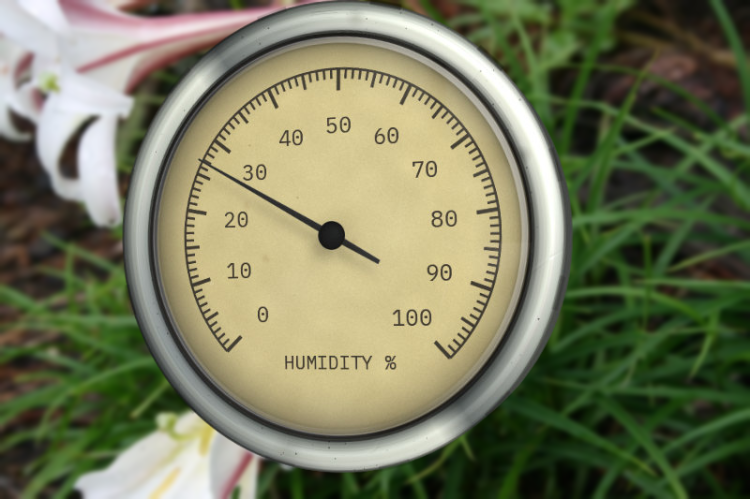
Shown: 27 (%)
